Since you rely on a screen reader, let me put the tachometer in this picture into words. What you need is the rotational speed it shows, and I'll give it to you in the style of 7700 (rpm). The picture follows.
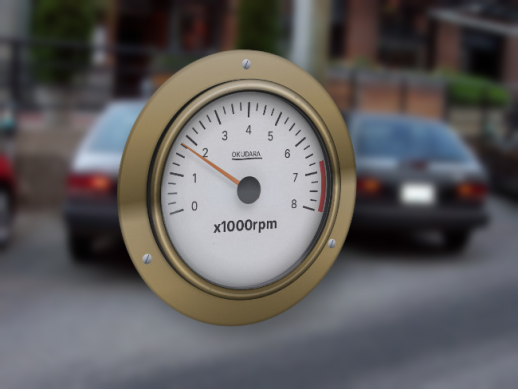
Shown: 1750 (rpm)
